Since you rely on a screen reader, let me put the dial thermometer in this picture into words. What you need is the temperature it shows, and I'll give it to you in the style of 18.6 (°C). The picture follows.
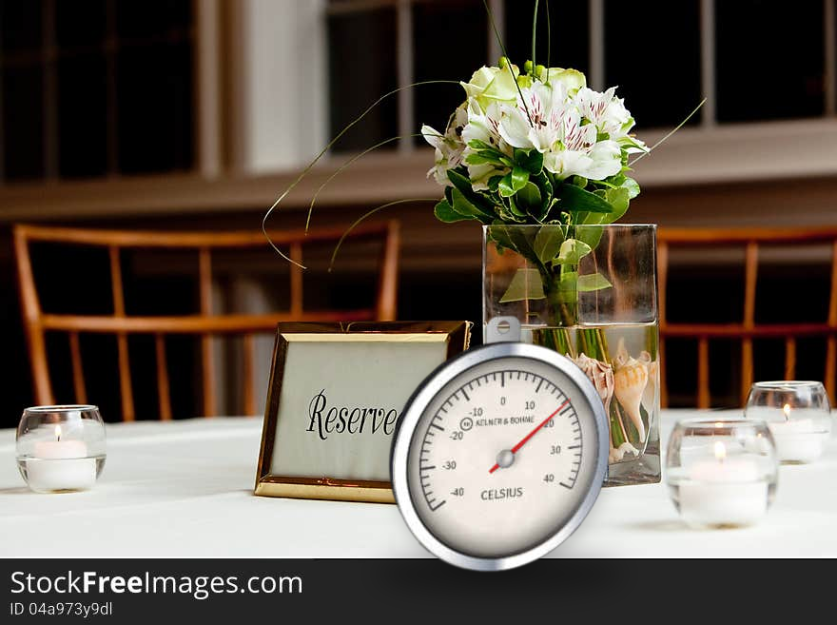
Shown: 18 (°C)
